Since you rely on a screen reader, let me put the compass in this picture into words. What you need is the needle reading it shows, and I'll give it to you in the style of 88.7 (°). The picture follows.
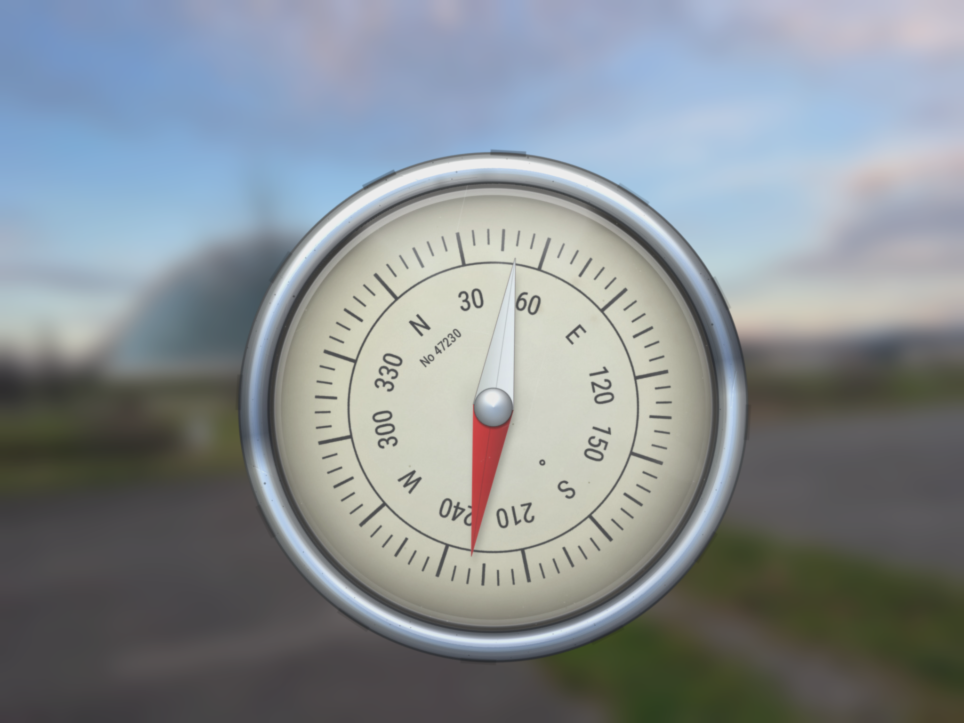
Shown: 230 (°)
